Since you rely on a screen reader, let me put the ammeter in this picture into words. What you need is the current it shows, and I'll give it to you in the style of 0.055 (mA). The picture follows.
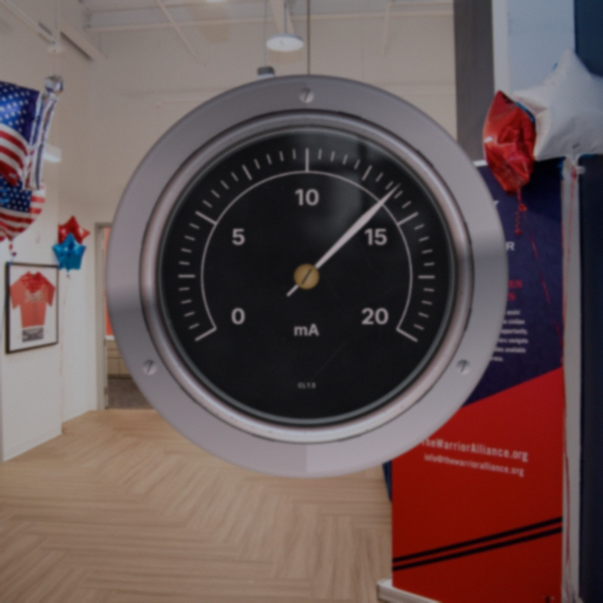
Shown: 13.75 (mA)
